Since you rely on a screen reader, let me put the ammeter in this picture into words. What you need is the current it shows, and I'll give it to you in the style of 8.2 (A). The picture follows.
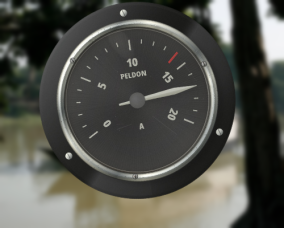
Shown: 17 (A)
